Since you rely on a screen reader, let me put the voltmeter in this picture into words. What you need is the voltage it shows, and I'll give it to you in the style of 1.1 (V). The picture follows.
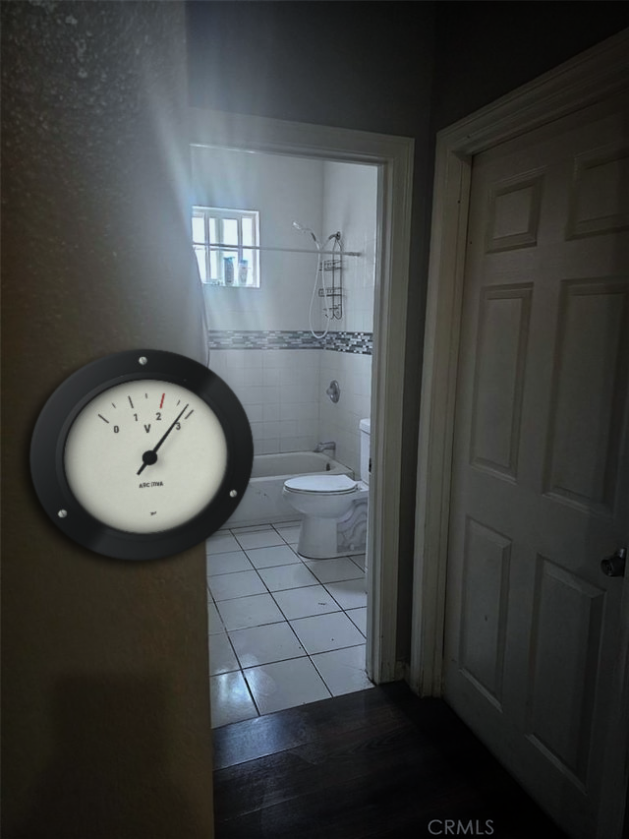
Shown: 2.75 (V)
